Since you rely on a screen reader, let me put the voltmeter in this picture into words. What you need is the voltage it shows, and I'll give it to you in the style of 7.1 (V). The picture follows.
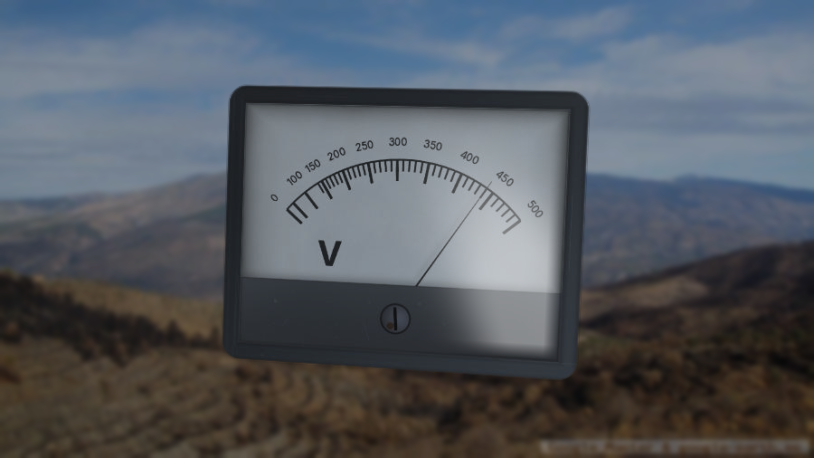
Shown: 440 (V)
